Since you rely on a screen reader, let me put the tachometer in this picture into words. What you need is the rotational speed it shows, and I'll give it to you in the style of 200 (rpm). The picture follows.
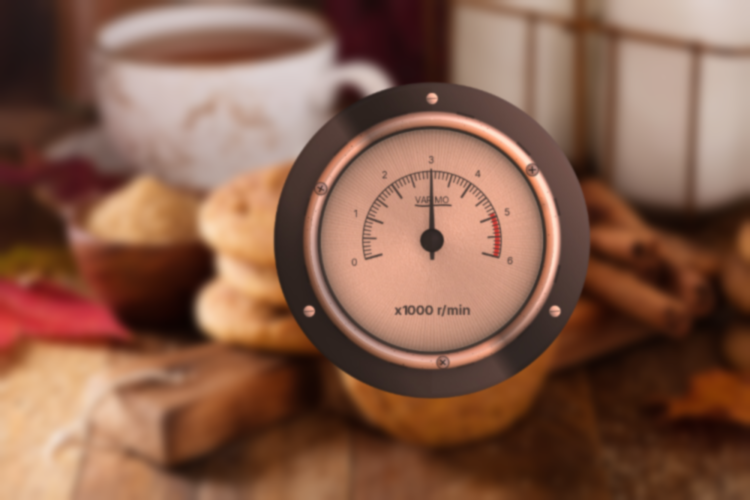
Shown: 3000 (rpm)
